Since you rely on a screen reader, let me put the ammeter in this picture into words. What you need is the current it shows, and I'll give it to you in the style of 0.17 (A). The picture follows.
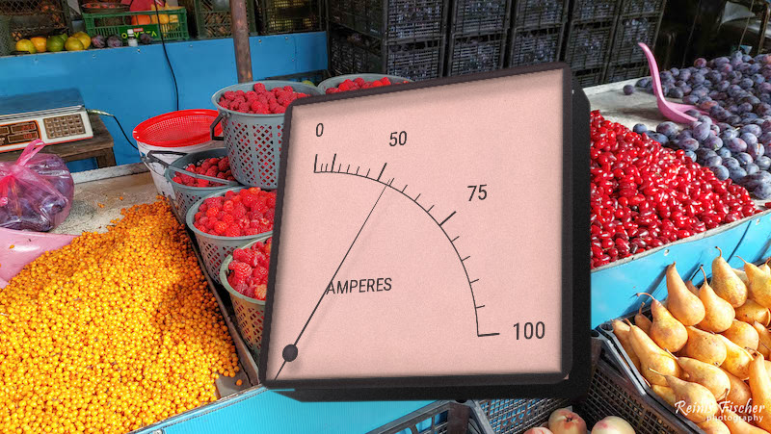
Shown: 55 (A)
